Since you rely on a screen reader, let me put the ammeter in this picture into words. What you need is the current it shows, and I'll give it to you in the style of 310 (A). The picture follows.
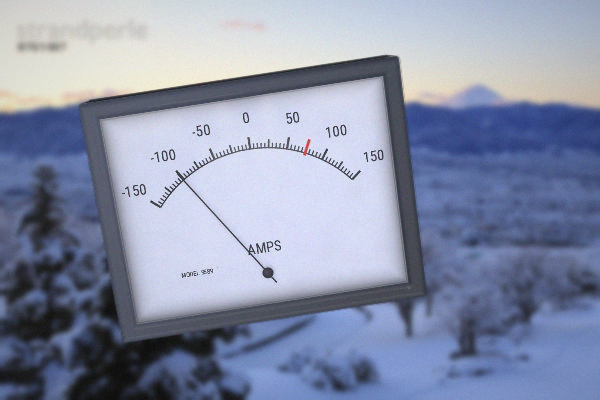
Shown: -100 (A)
